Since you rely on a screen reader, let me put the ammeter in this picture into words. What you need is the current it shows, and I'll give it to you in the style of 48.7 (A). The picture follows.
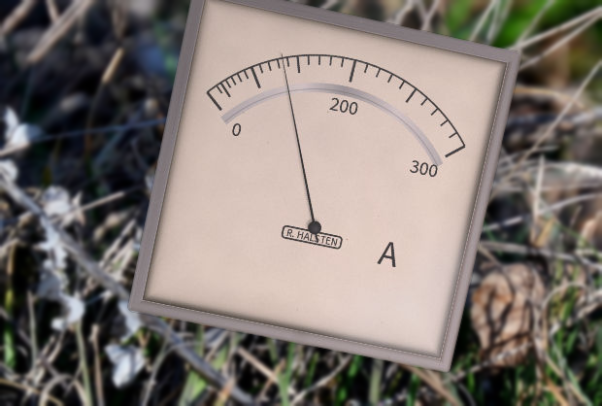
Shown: 135 (A)
